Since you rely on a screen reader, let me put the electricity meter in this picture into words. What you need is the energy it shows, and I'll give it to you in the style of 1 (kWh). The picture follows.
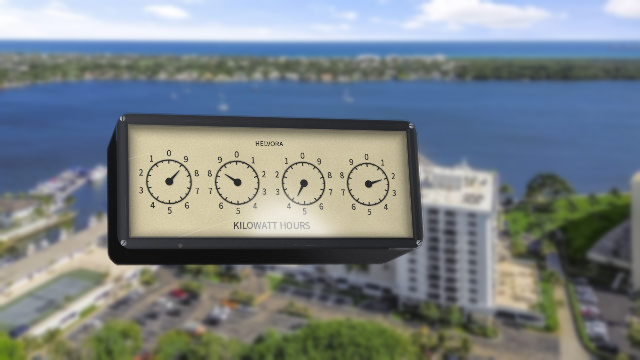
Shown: 8842 (kWh)
